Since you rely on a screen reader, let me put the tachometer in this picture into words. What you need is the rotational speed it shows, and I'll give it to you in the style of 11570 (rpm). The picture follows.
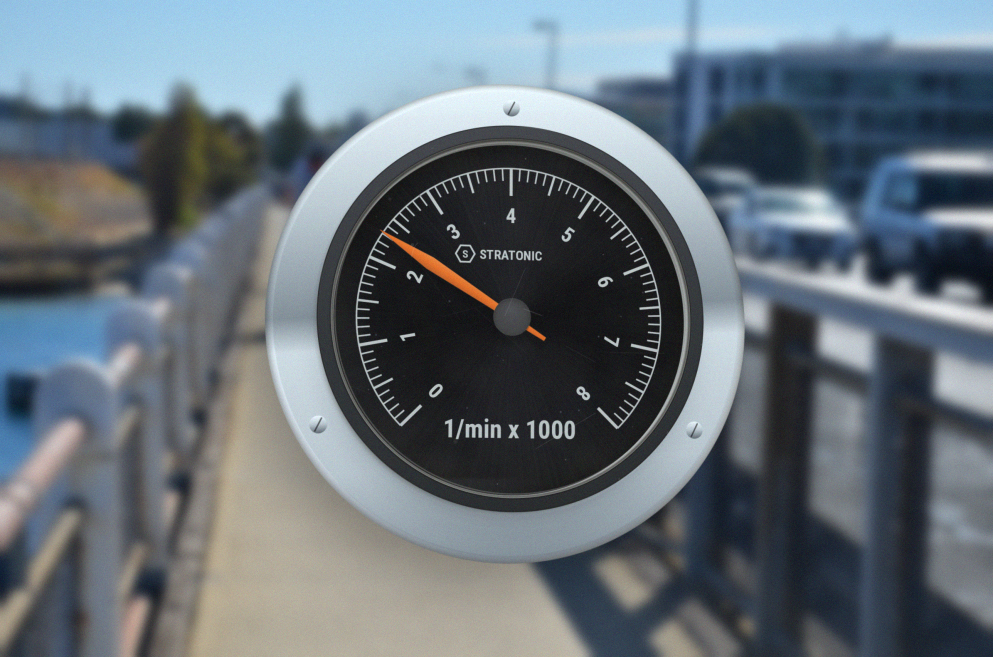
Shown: 2300 (rpm)
